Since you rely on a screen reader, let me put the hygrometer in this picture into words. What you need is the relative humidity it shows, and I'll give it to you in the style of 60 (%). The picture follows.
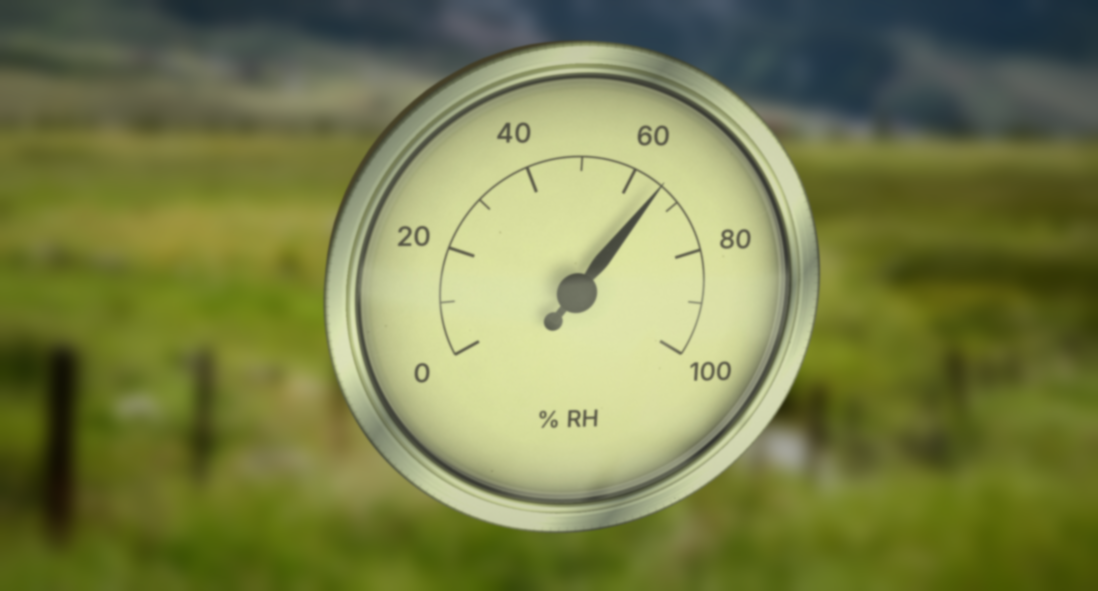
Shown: 65 (%)
